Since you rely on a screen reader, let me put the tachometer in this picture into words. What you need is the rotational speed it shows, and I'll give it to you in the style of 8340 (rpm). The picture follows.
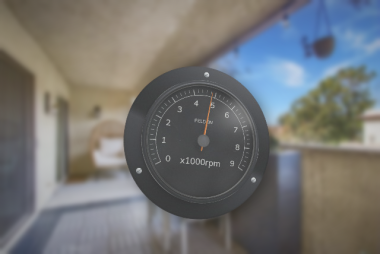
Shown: 4800 (rpm)
